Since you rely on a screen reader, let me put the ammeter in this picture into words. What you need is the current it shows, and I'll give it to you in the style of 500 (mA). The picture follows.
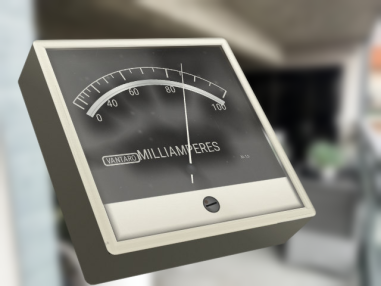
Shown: 85 (mA)
